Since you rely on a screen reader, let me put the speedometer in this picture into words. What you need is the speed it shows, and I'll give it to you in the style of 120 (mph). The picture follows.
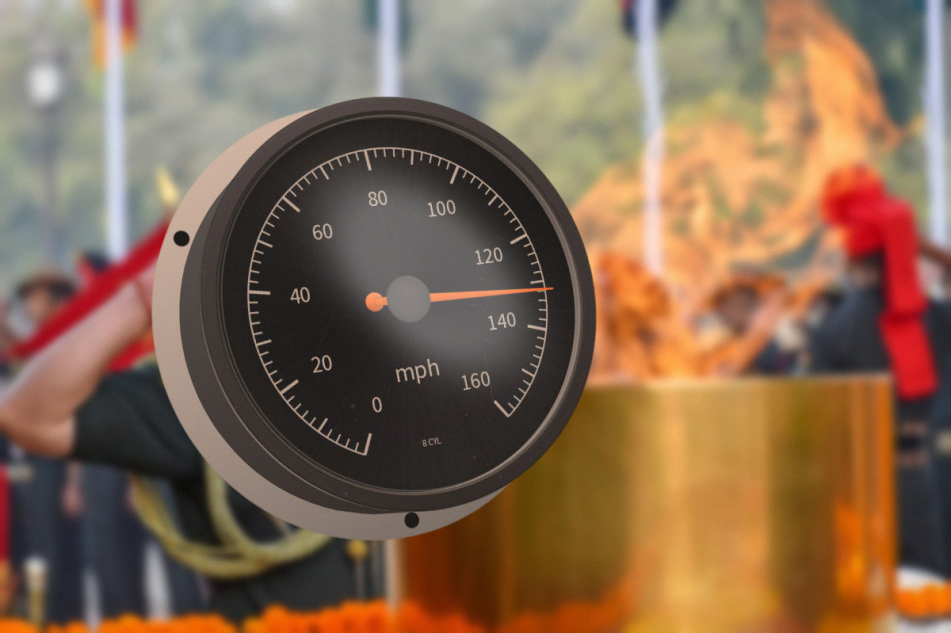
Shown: 132 (mph)
